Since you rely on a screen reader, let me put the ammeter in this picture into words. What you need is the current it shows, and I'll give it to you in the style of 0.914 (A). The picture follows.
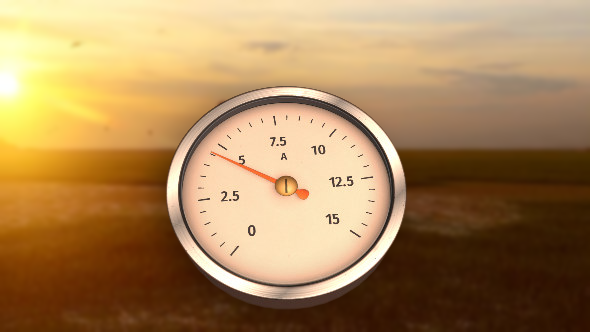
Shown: 4.5 (A)
